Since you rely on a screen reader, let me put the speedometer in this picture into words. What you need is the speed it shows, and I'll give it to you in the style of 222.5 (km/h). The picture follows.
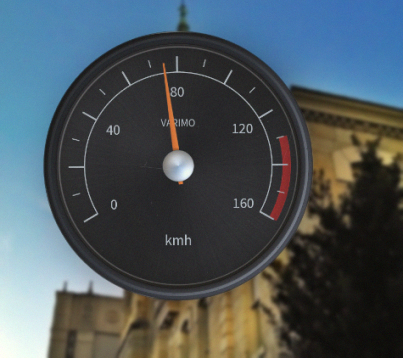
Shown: 75 (km/h)
